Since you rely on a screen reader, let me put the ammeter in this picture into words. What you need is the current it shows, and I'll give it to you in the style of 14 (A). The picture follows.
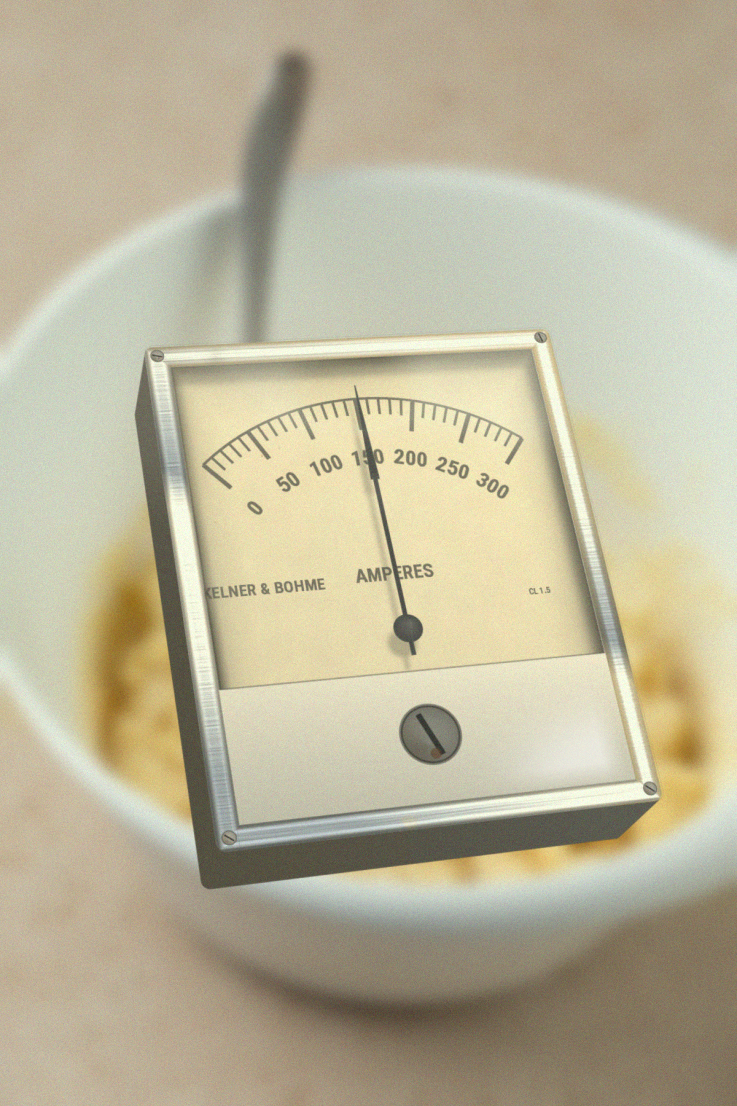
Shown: 150 (A)
